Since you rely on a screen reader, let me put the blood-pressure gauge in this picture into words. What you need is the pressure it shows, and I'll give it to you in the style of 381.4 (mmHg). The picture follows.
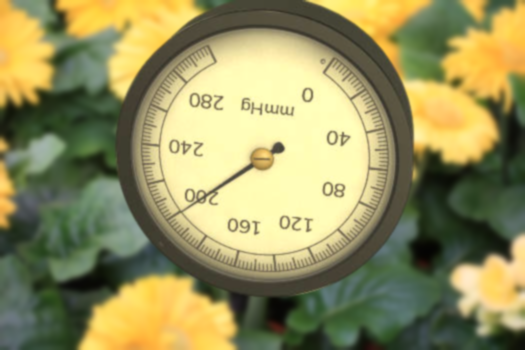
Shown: 200 (mmHg)
